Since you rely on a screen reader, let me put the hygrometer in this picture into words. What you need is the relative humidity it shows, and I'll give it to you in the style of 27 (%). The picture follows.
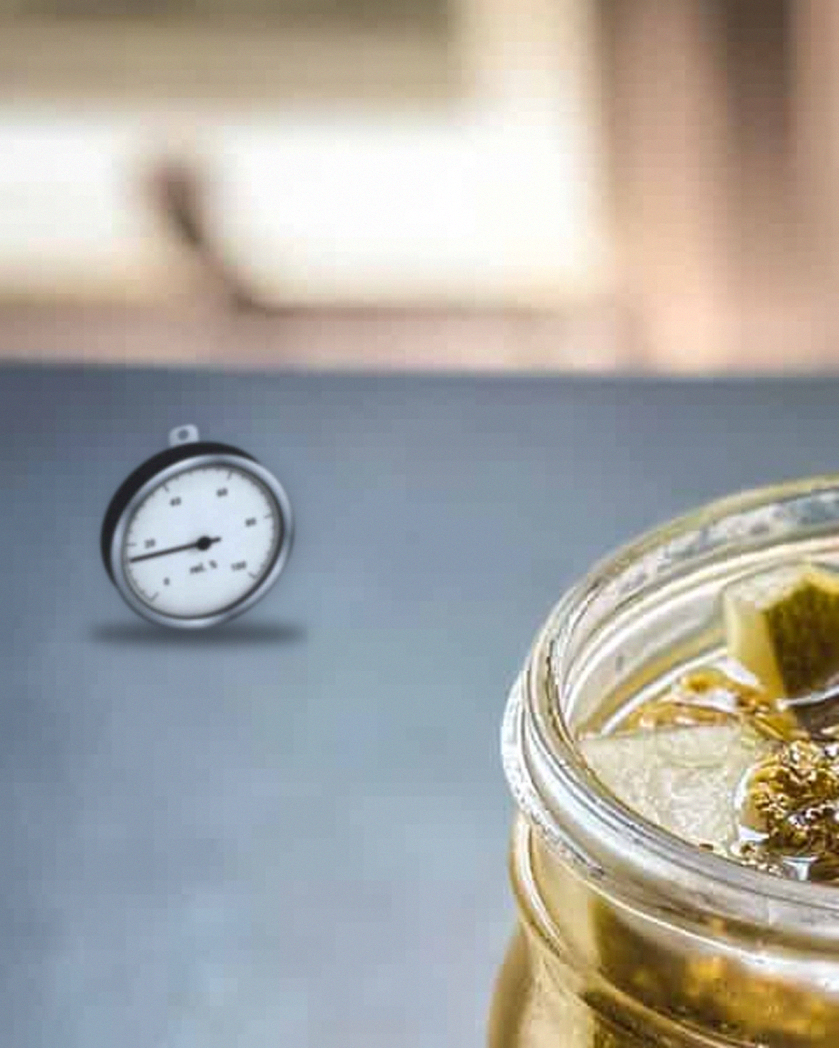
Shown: 16 (%)
